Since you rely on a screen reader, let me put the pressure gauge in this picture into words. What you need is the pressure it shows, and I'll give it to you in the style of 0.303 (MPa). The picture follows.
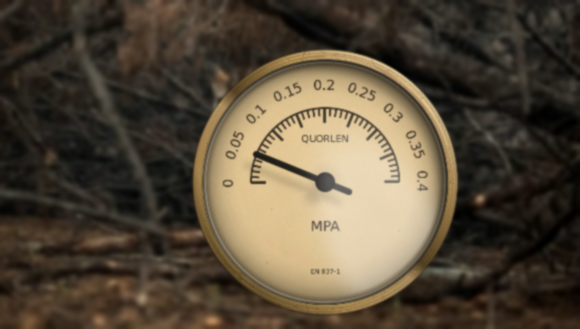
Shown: 0.05 (MPa)
